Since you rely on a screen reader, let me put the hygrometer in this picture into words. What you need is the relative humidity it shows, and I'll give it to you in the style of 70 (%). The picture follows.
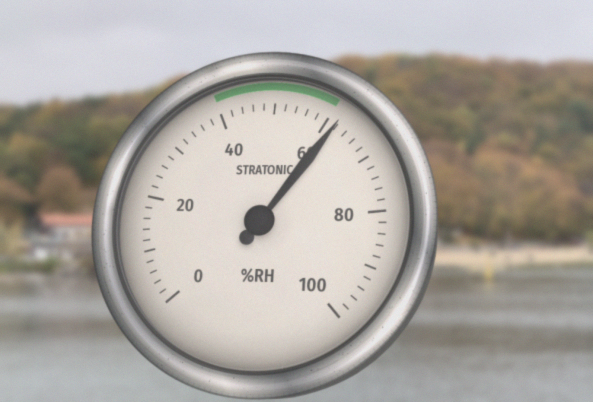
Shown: 62 (%)
